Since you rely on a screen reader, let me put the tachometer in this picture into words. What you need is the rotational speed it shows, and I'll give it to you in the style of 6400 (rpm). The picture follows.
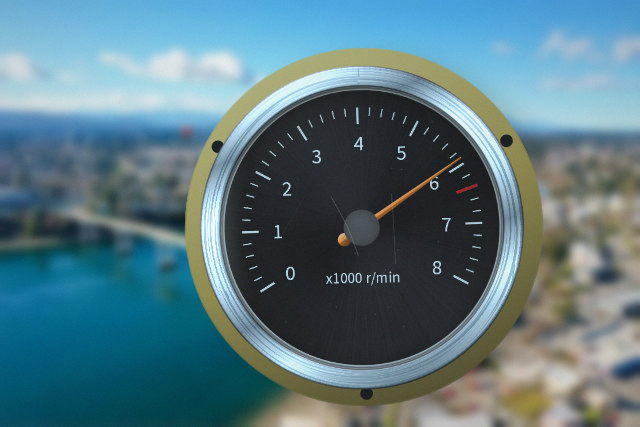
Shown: 5900 (rpm)
